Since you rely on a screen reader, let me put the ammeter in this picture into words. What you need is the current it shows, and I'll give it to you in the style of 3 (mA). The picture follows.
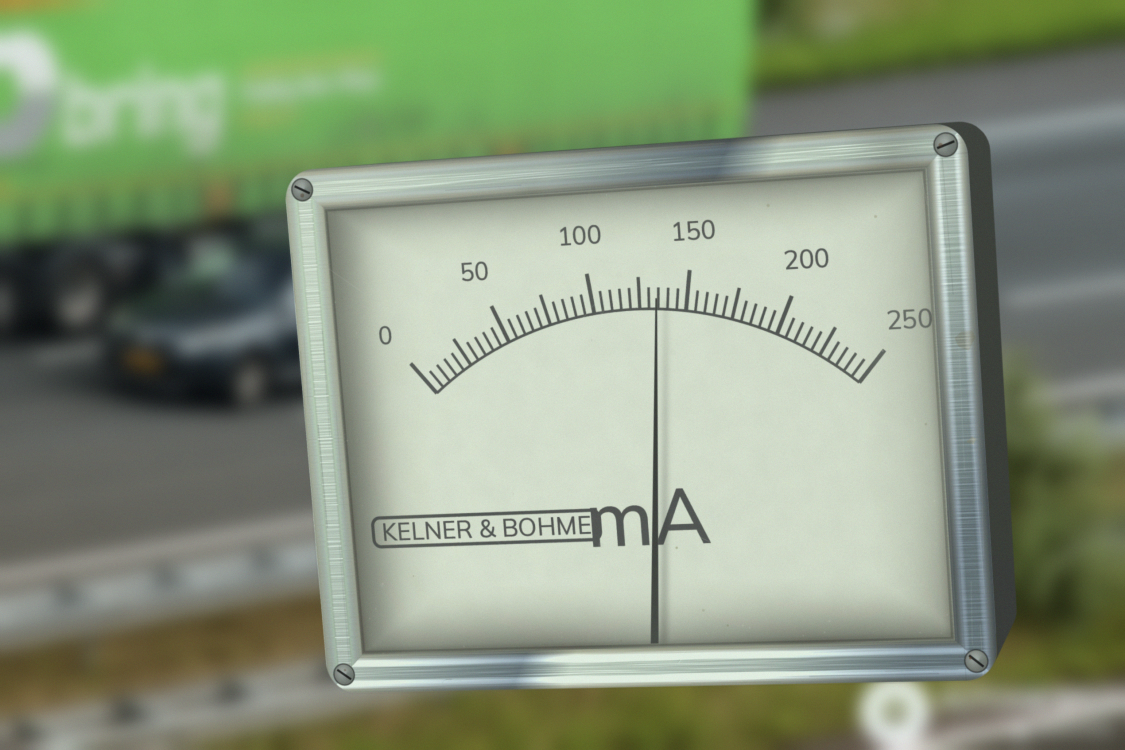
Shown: 135 (mA)
